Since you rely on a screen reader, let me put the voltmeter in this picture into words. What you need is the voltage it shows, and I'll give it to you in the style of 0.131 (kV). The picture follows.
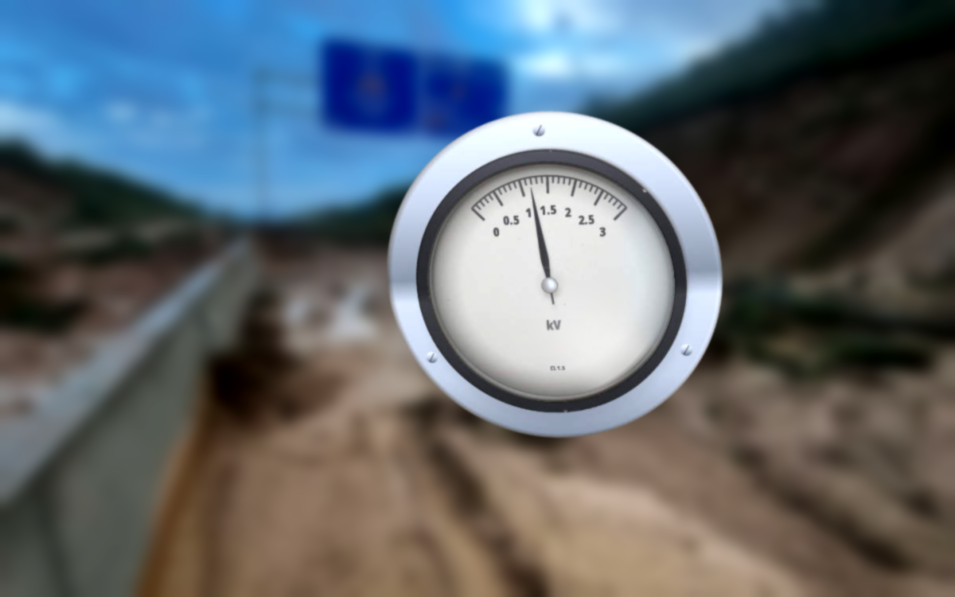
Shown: 1.2 (kV)
